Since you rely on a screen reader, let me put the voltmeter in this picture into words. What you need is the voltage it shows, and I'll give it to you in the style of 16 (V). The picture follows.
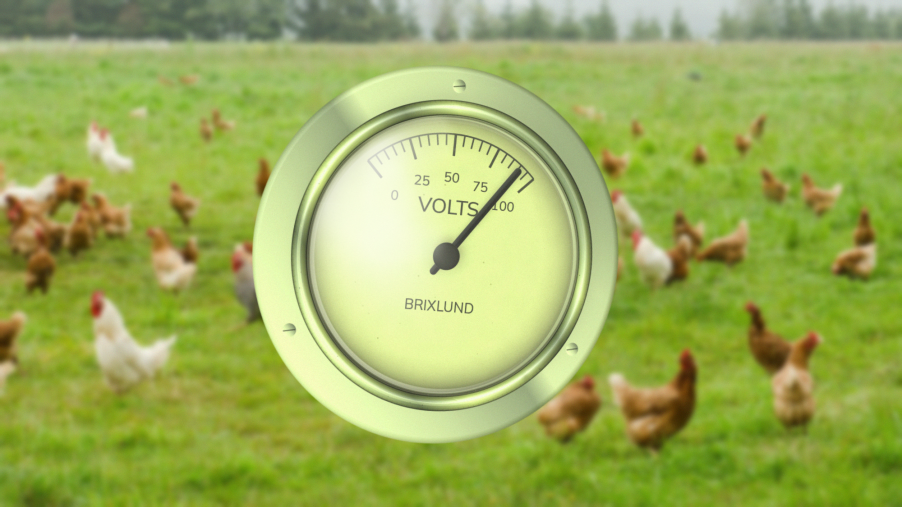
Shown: 90 (V)
